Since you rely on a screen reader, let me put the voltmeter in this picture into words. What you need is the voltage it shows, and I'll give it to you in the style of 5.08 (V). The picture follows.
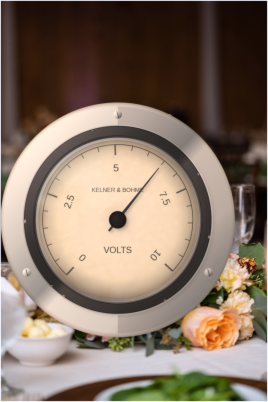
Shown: 6.5 (V)
